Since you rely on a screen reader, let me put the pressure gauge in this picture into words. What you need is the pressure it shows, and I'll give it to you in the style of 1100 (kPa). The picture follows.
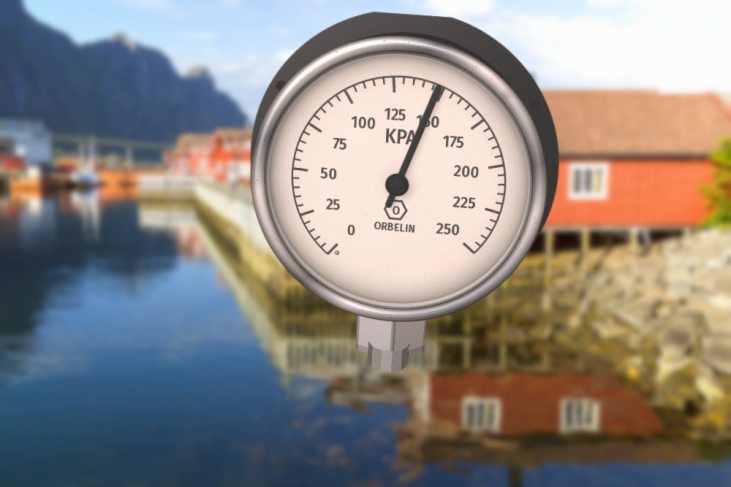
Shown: 147.5 (kPa)
